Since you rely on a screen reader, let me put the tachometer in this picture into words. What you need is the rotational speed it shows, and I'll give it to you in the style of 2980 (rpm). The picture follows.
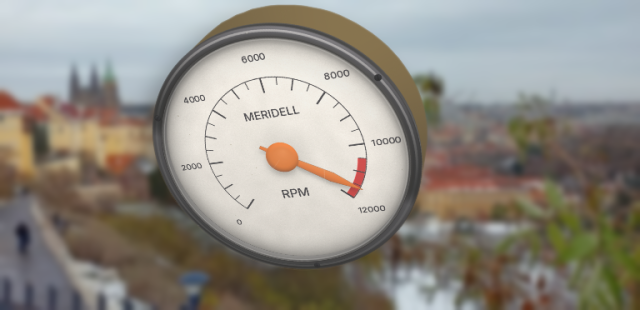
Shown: 11500 (rpm)
